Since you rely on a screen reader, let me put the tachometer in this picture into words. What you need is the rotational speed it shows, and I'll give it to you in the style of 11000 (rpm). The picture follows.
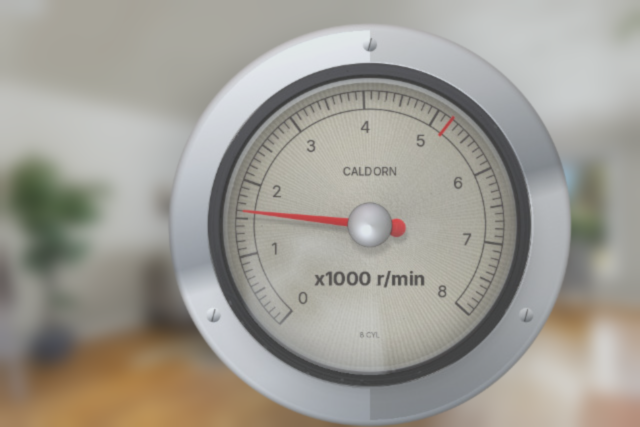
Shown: 1600 (rpm)
